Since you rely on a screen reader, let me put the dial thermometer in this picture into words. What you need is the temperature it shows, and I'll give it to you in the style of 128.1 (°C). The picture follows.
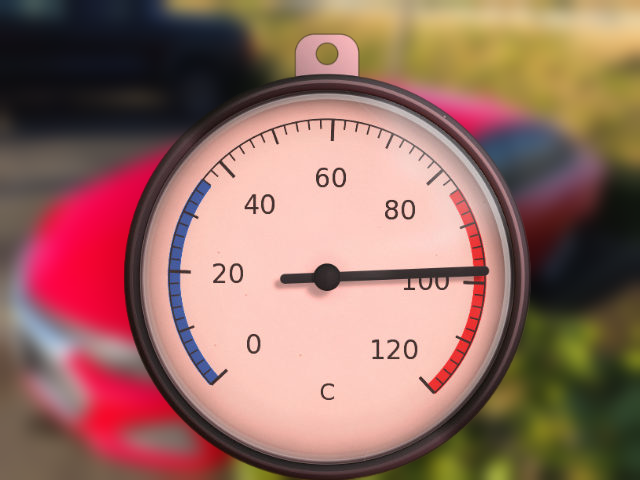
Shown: 98 (°C)
